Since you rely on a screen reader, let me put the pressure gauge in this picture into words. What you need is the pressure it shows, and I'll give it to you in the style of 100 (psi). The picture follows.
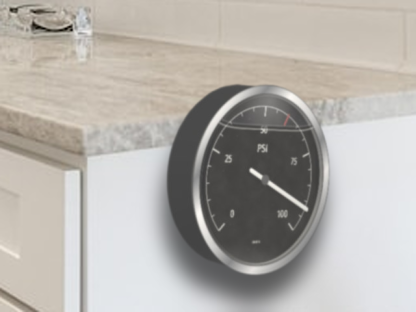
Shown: 92.5 (psi)
